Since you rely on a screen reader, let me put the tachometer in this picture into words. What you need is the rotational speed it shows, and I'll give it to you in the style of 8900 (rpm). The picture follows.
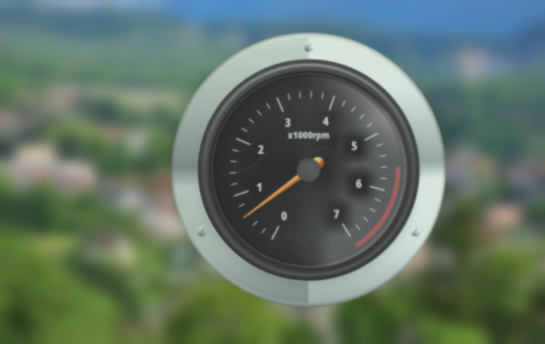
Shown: 600 (rpm)
